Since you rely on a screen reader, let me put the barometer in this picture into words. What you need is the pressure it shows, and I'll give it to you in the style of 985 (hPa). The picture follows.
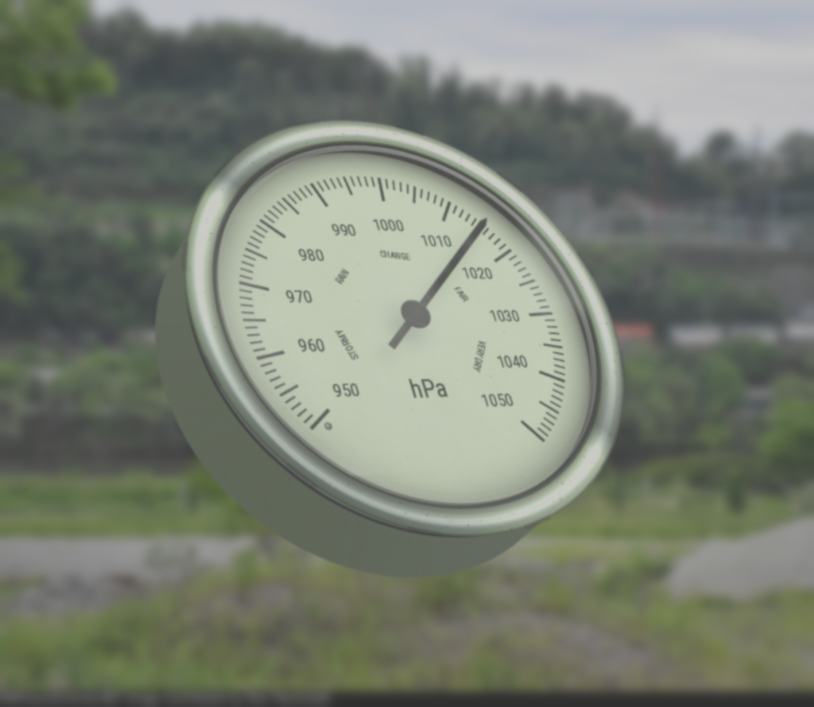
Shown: 1015 (hPa)
